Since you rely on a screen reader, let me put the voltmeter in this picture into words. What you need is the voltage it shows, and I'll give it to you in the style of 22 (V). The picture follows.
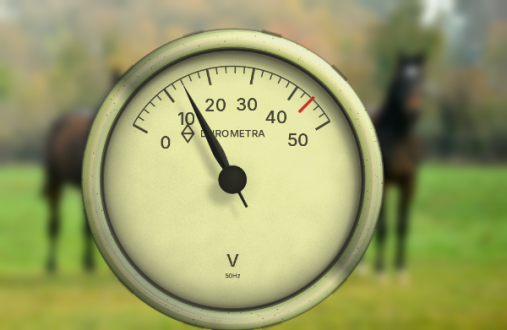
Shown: 14 (V)
